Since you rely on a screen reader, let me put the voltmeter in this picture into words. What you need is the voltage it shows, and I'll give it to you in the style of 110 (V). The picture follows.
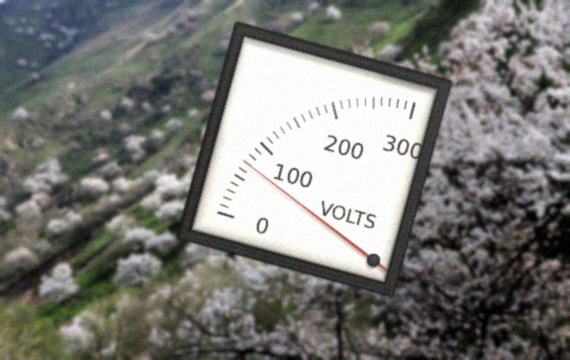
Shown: 70 (V)
